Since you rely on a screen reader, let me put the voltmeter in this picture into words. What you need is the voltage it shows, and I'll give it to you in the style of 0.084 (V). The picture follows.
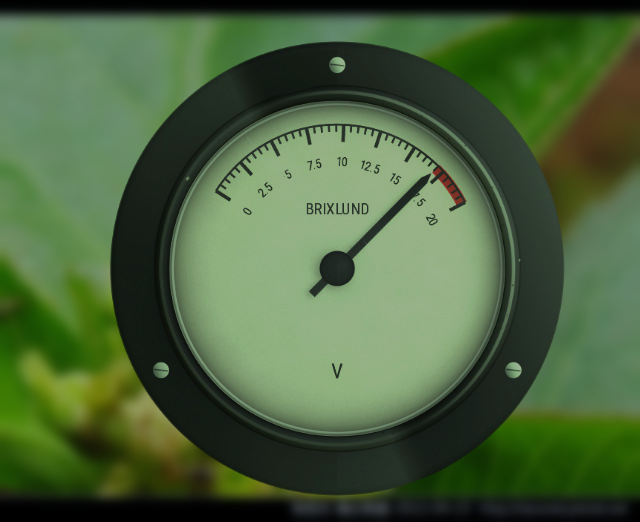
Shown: 17 (V)
